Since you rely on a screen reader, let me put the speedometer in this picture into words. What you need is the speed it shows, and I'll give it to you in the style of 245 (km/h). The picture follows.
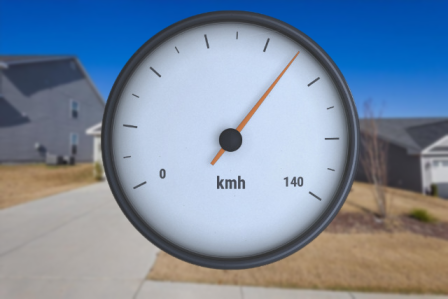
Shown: 90 (km/h)
